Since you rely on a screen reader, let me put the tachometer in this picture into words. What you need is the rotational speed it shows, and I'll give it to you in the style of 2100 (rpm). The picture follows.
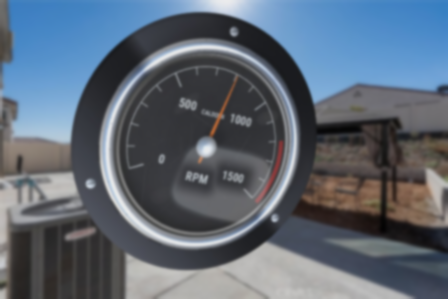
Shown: 800 (rpm)
